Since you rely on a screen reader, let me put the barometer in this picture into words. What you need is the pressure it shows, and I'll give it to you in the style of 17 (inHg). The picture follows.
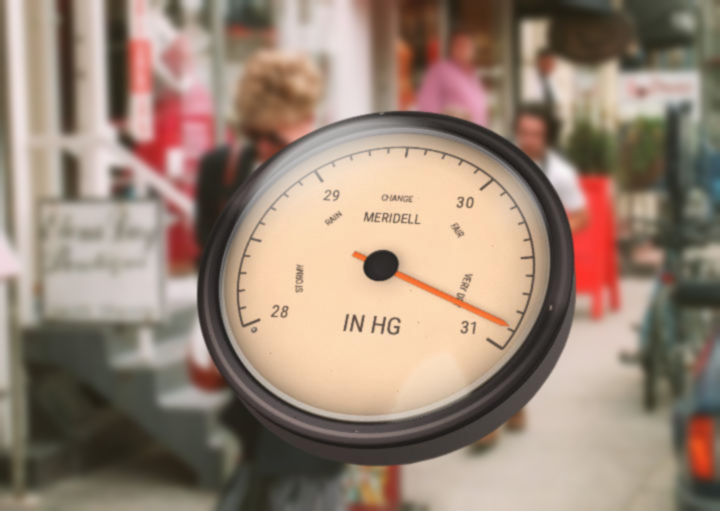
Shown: 30.9 (inHg)
